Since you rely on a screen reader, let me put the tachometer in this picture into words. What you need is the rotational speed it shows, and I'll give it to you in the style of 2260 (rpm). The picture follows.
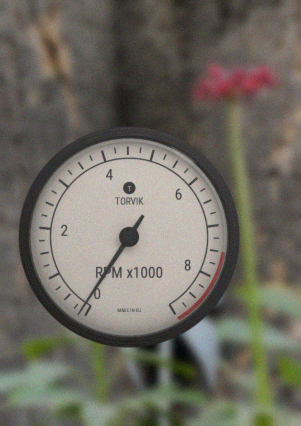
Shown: 125 (rpm)
